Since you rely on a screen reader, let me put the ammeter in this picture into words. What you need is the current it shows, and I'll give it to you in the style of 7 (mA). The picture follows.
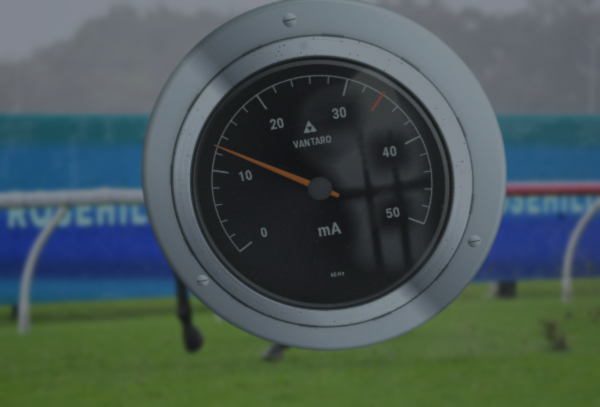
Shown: 13 (mA)
